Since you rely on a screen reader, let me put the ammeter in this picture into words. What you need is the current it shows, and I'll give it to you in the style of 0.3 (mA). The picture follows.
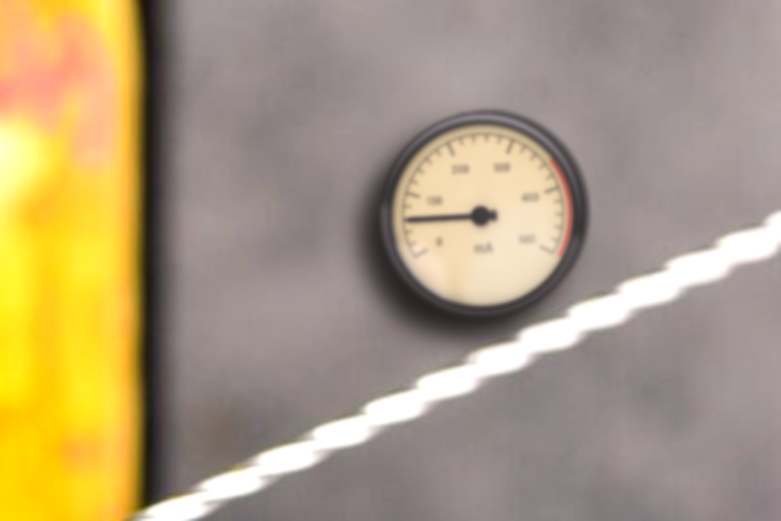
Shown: 60 (mA)
